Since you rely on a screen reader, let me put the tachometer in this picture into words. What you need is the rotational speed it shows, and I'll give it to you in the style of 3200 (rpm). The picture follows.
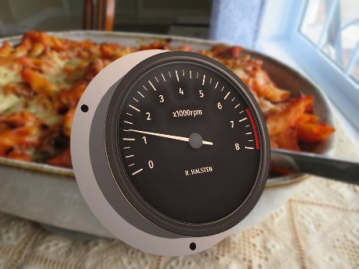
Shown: 1250 (rpm)
